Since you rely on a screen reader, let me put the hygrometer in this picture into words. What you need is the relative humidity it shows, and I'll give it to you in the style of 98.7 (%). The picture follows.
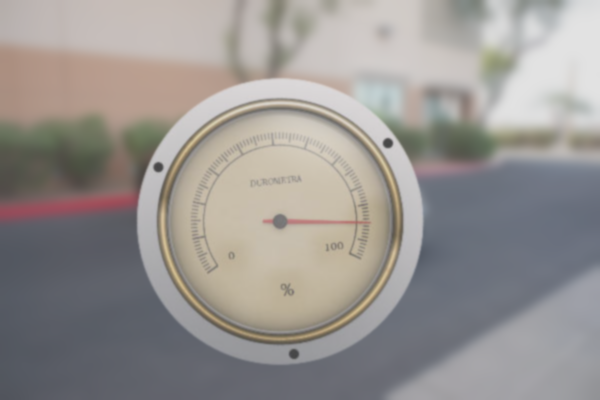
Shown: 90 (%)
